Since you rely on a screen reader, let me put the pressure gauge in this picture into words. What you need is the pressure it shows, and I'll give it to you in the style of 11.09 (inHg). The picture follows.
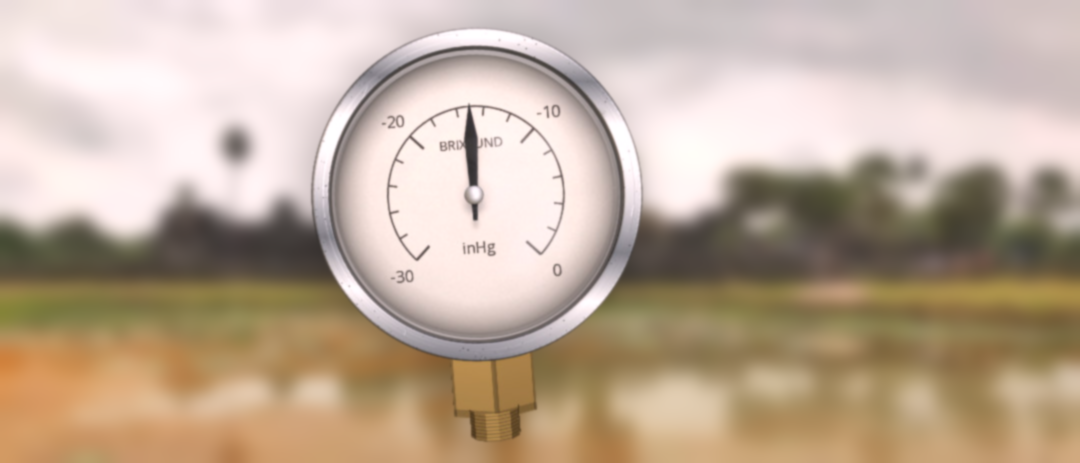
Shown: -15 (inHg)
